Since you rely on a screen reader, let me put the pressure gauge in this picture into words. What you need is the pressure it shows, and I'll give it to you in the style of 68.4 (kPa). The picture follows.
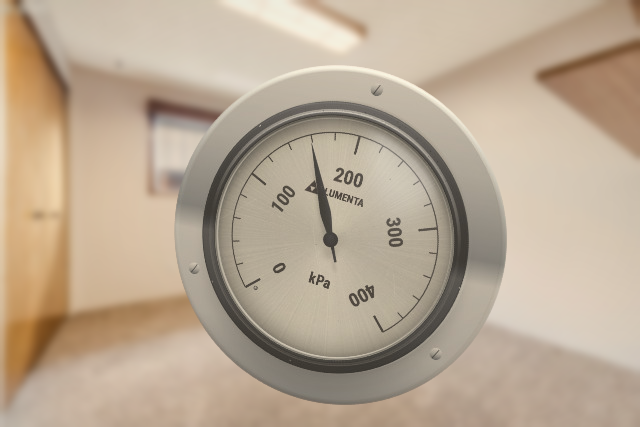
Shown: 160 (kPa)
